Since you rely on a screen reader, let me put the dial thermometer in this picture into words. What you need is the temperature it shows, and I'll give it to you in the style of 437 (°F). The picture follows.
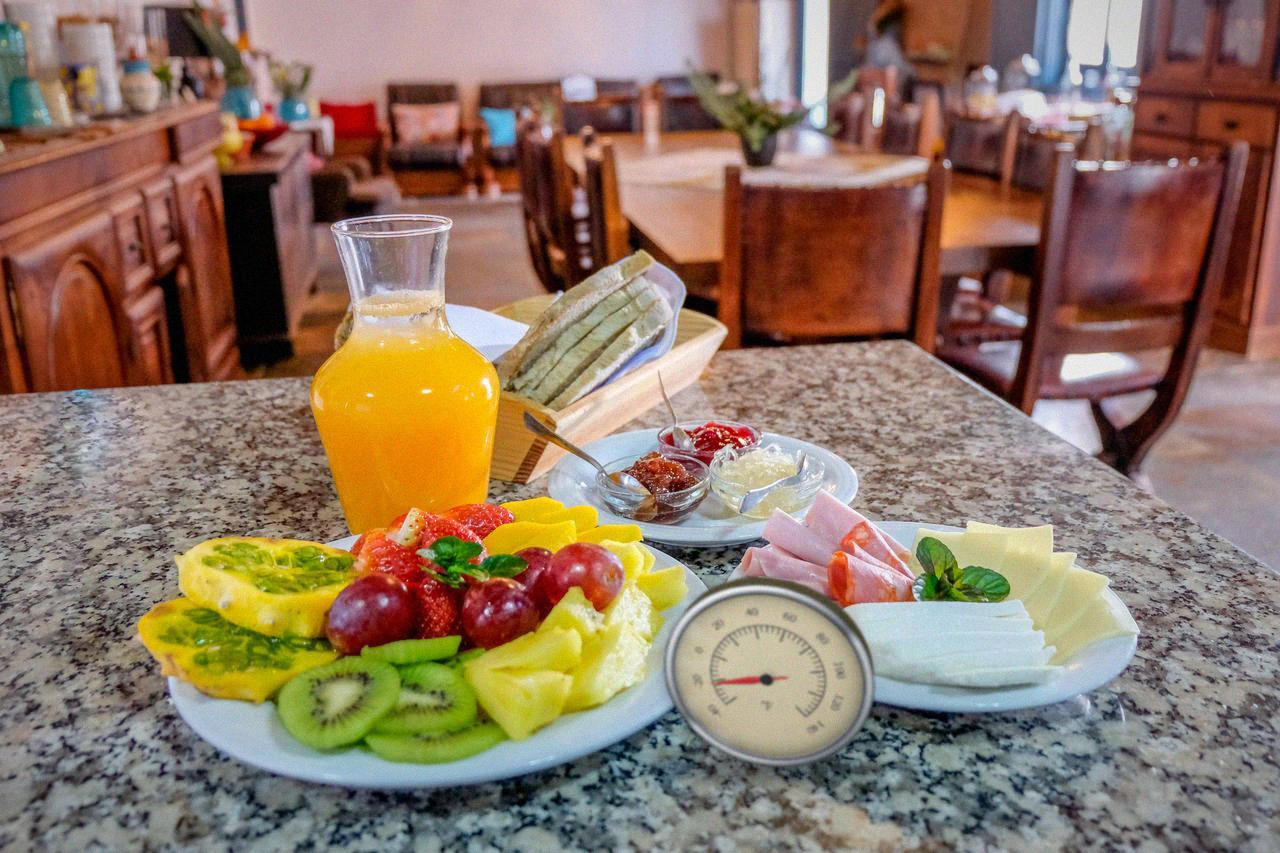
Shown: -20 (°F)
